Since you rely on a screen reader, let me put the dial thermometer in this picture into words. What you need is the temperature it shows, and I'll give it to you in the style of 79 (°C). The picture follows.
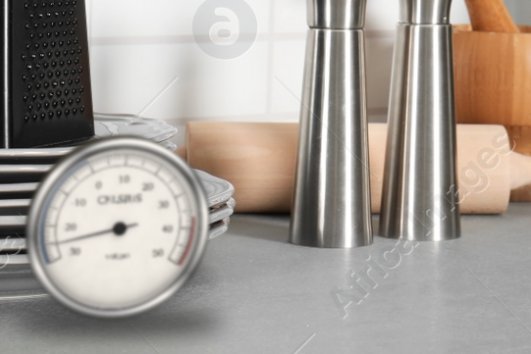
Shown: -25 (°C)
